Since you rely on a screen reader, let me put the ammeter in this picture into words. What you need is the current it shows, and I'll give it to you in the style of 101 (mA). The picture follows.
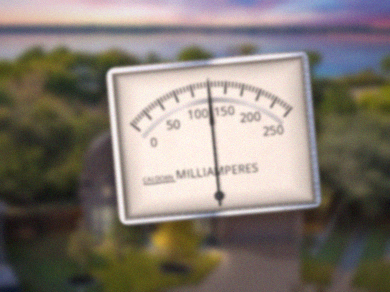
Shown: 125 (mA)
